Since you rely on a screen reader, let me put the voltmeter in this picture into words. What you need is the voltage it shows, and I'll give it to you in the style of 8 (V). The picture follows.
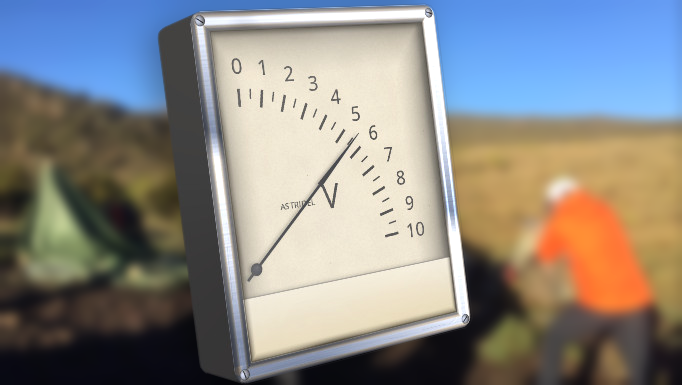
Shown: 5.5 (V)
